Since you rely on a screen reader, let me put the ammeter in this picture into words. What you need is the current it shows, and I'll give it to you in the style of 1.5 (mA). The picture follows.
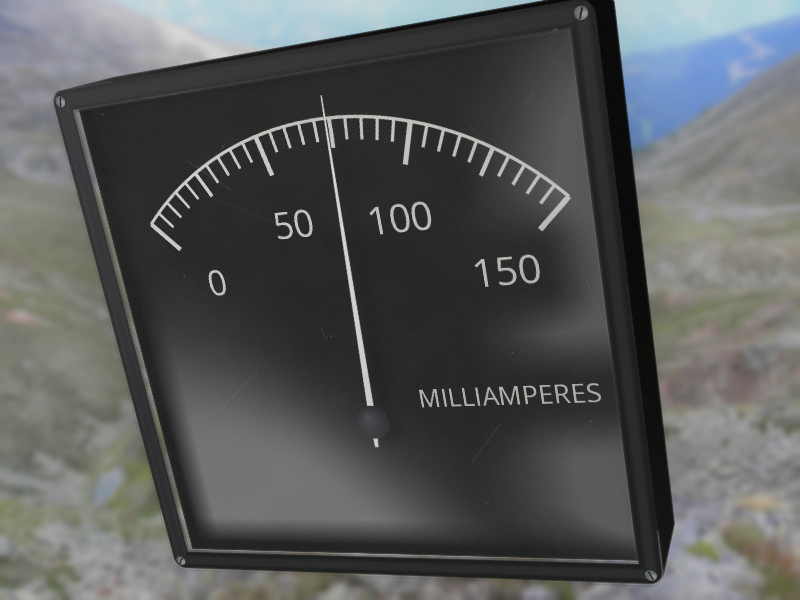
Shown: 75 (mA)
